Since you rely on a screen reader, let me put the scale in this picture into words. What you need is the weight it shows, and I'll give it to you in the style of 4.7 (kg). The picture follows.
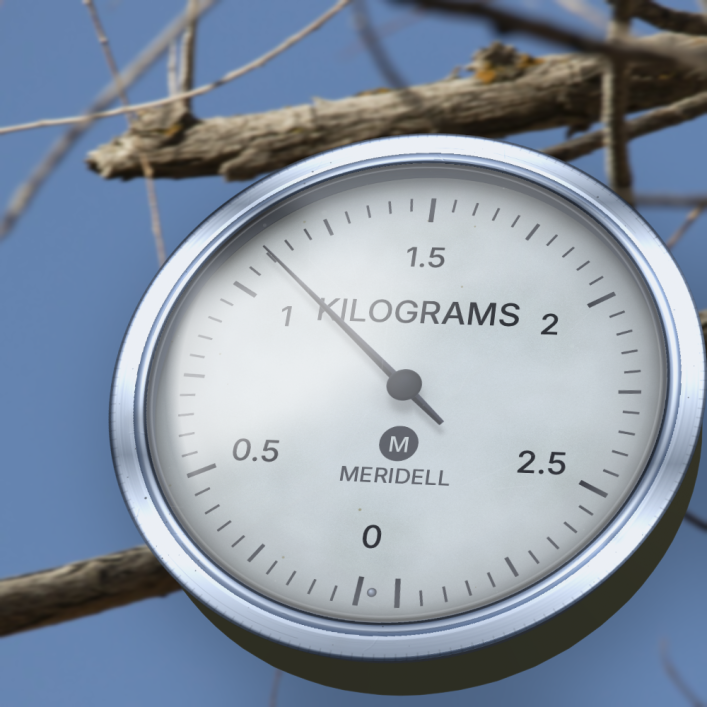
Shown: 1.1 (kg)
